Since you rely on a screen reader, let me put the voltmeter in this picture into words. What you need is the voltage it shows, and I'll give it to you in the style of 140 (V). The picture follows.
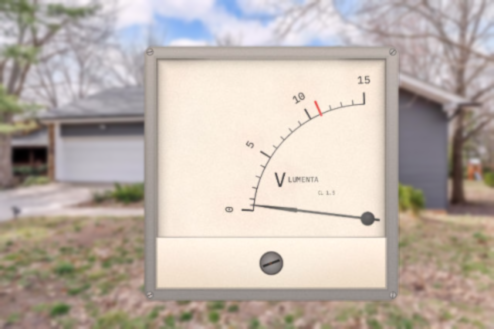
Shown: 0.5 (V)
